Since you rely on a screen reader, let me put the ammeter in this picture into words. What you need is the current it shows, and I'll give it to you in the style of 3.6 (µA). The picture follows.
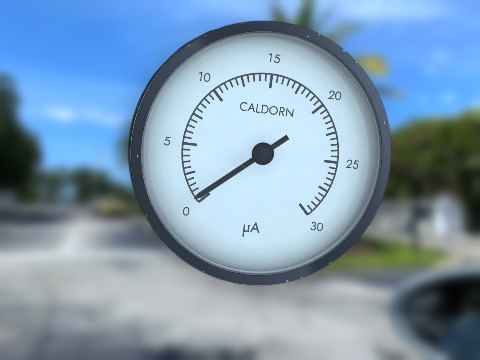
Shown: 0.5 (µA)
